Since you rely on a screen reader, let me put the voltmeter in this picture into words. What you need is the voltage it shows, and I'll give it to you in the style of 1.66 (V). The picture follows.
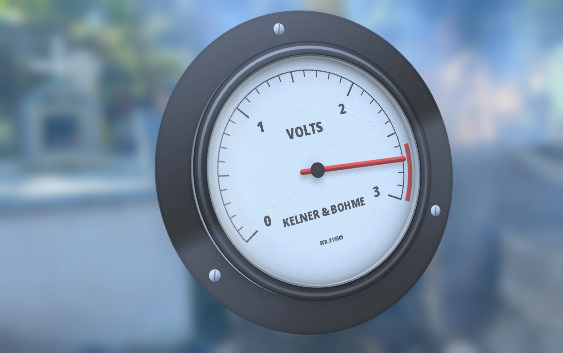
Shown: 2.7 (V)
